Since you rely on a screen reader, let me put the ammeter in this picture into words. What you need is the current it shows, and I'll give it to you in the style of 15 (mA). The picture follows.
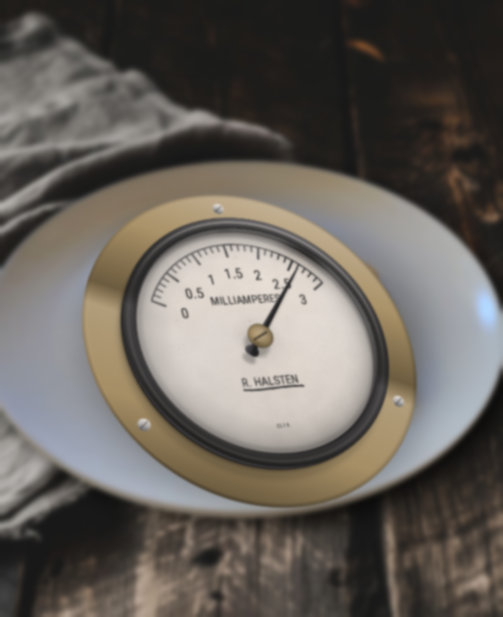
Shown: 2.6 (mA)
